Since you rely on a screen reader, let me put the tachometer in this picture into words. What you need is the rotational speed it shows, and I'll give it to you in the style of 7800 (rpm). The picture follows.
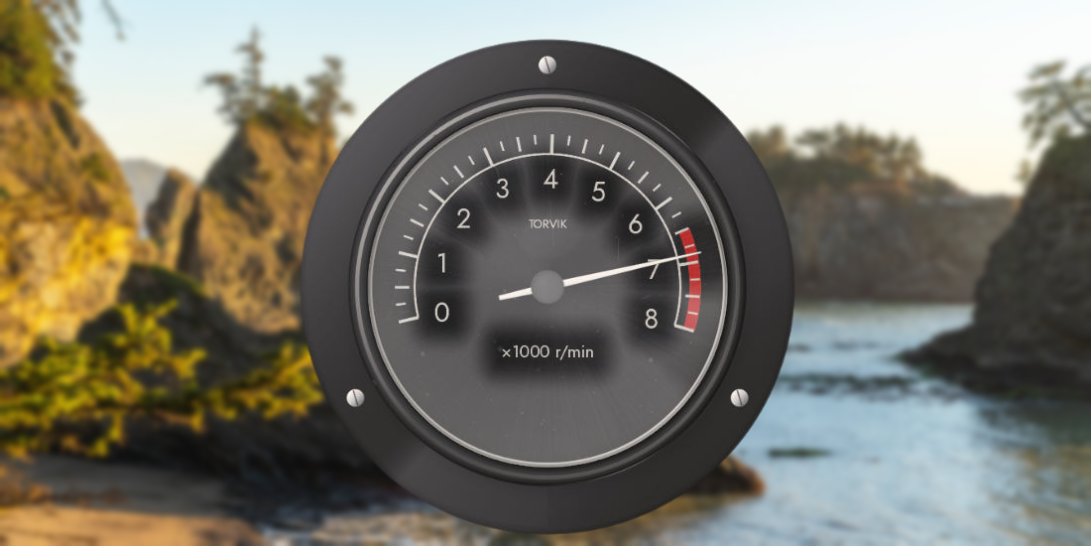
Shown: 6875 (rpm)
